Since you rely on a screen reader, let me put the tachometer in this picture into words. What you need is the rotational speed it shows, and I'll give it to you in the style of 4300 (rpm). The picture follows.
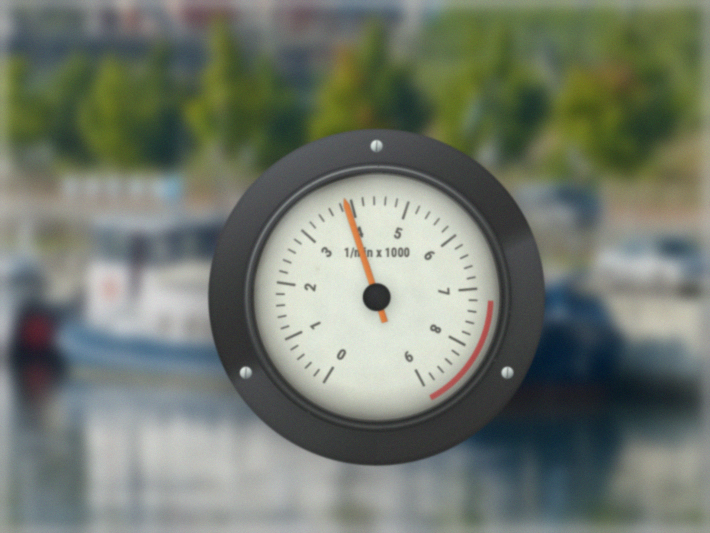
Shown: 3900 (rpm)
